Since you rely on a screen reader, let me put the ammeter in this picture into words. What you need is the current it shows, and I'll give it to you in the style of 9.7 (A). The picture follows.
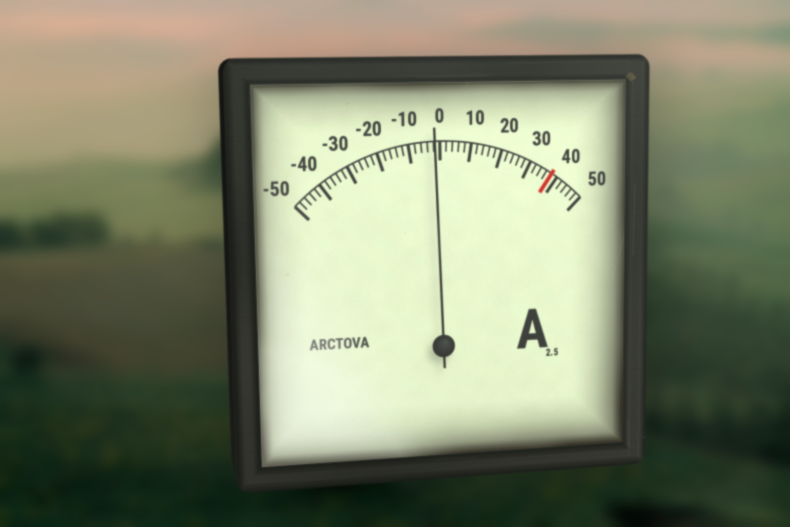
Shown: -2 (A)
